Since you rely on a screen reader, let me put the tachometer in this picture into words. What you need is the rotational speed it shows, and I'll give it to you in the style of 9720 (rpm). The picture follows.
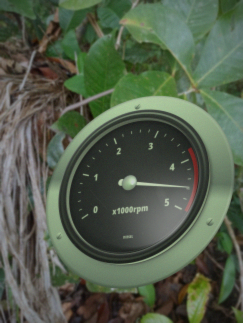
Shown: 4600 (rpm)
